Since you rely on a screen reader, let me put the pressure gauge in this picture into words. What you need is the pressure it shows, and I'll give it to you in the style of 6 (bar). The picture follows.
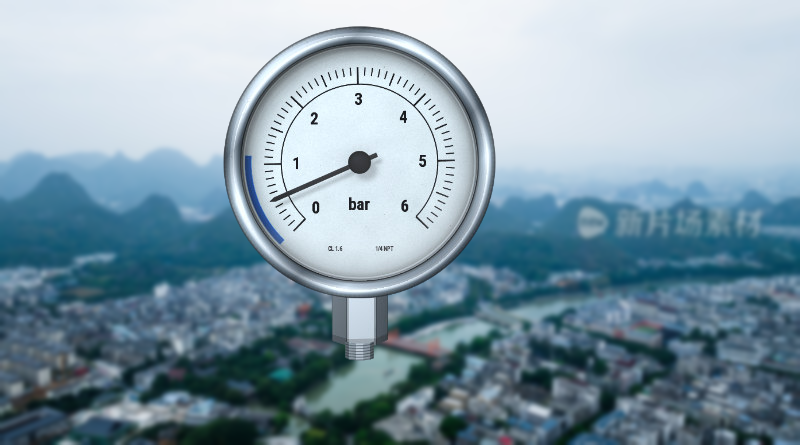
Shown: 0.5 (bar)
